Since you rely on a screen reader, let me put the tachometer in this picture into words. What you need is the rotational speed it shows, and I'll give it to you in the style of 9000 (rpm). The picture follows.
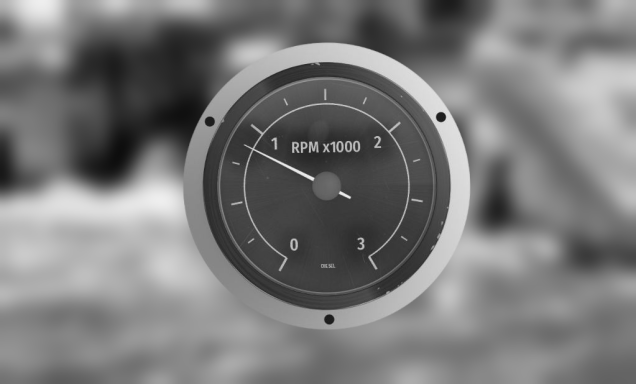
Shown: 875 (rpm)
